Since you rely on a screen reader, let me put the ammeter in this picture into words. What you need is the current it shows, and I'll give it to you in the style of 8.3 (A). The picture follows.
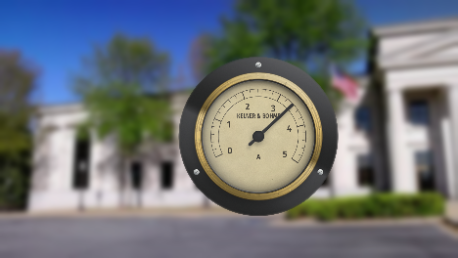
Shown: 3.4 (A)
